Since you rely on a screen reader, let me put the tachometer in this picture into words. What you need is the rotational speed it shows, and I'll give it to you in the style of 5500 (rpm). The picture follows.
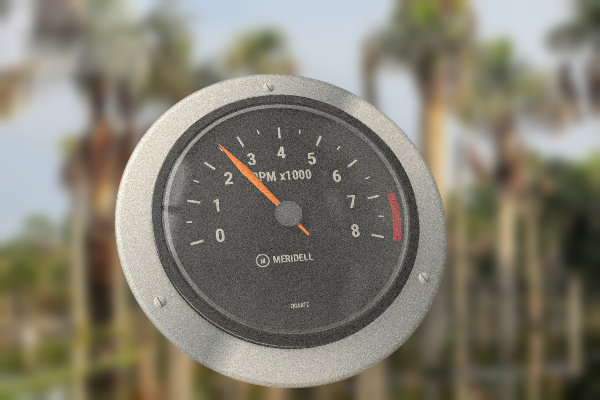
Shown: 2500 (rpm)
